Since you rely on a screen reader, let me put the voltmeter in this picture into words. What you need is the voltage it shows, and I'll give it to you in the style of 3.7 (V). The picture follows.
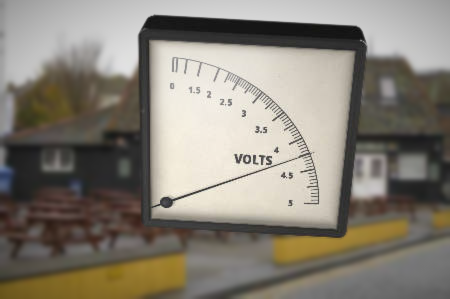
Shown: 4.25 (V)
